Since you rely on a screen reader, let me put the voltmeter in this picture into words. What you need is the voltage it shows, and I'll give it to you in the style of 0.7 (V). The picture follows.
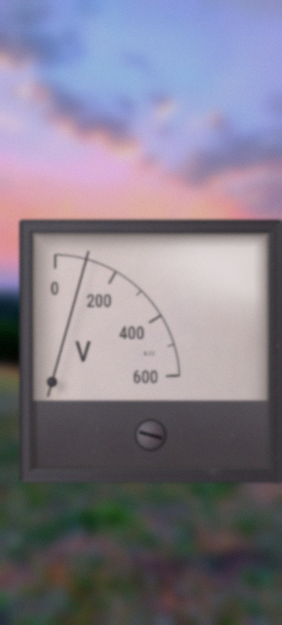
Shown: 100 (V)
